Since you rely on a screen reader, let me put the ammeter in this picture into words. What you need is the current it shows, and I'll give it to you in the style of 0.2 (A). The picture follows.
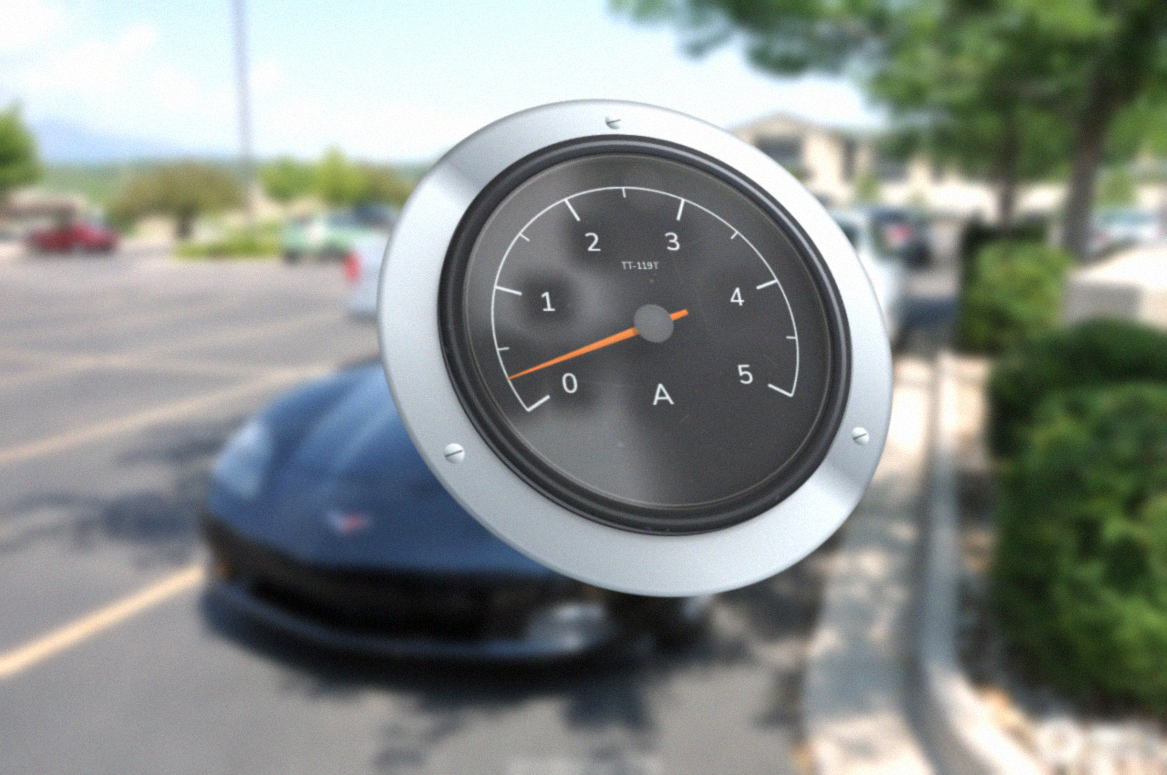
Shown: 0.25 (A)
